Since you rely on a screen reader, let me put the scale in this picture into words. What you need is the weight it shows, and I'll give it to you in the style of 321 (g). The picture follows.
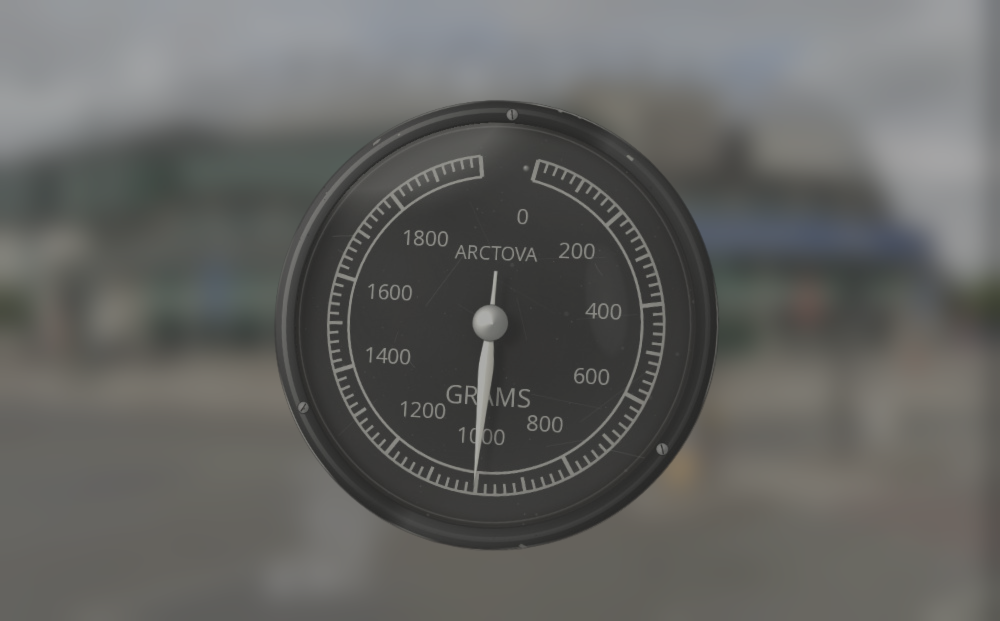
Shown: 1000 (g)
